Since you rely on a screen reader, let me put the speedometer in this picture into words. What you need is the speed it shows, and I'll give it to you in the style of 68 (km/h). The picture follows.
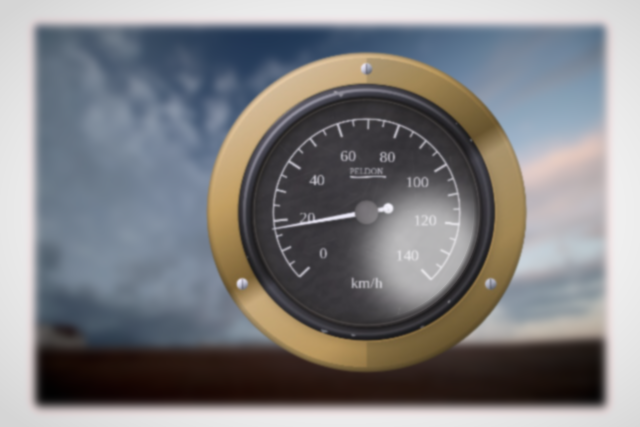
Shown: 17.5 (km/h)
